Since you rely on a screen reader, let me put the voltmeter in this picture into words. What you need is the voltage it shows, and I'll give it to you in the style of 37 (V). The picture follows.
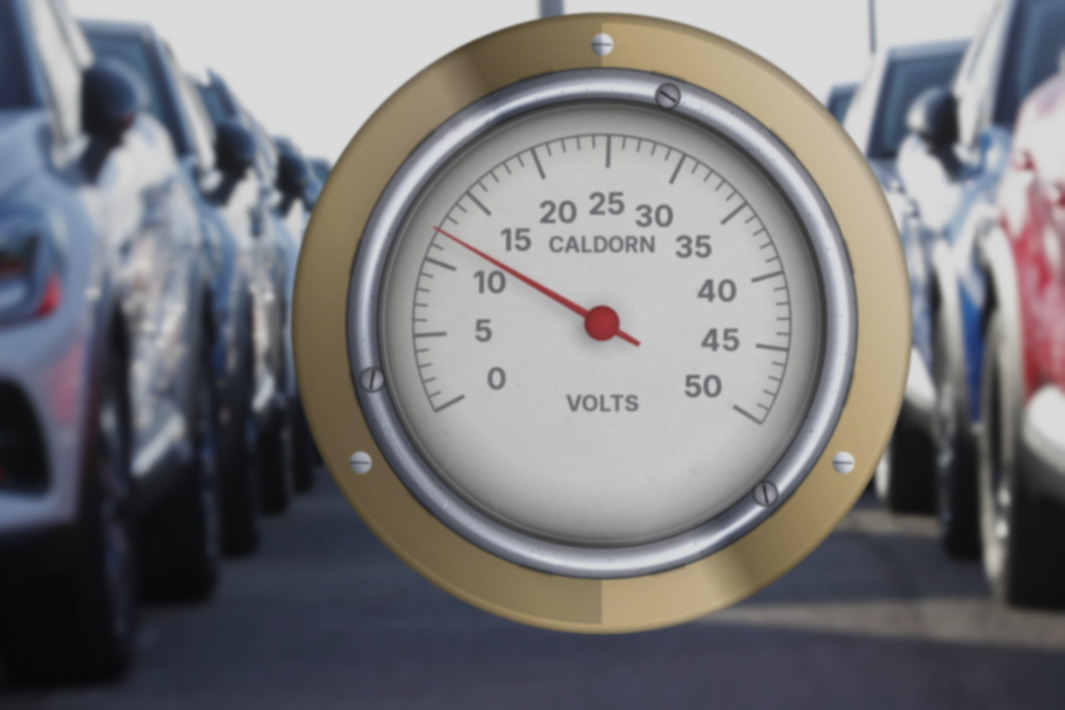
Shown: 12 (V)
